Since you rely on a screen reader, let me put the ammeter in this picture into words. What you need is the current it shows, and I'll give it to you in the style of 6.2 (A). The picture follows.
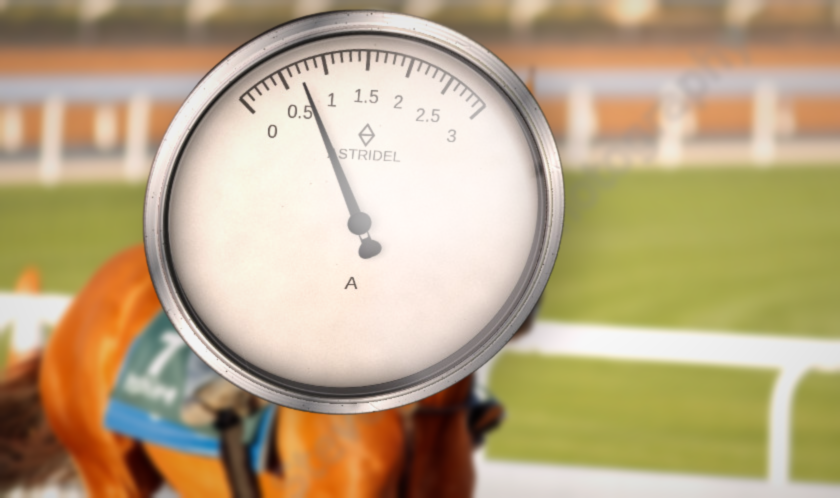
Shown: 0.7 (A)
